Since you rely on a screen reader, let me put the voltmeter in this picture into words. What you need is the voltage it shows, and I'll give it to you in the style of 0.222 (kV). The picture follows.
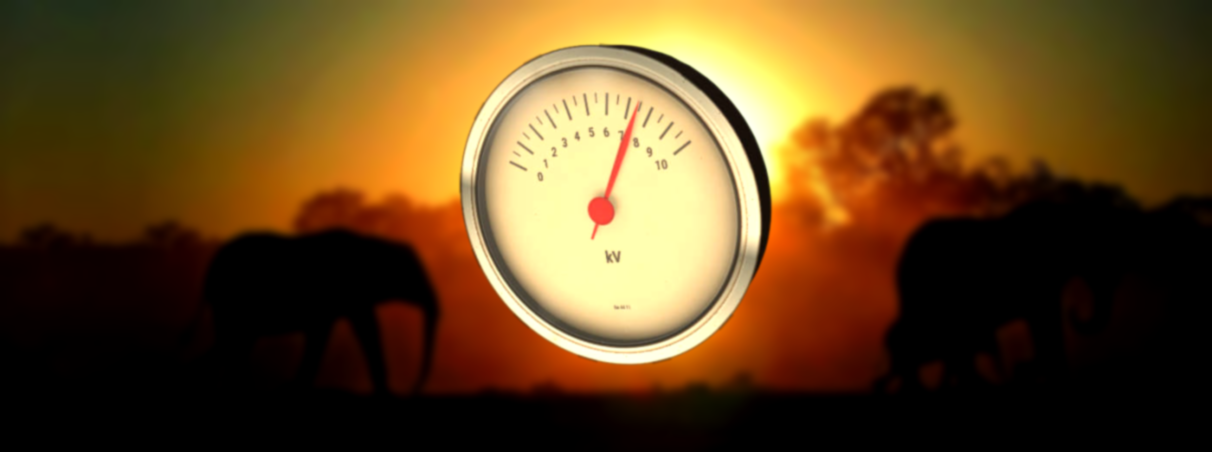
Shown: 7.5 (kV)
